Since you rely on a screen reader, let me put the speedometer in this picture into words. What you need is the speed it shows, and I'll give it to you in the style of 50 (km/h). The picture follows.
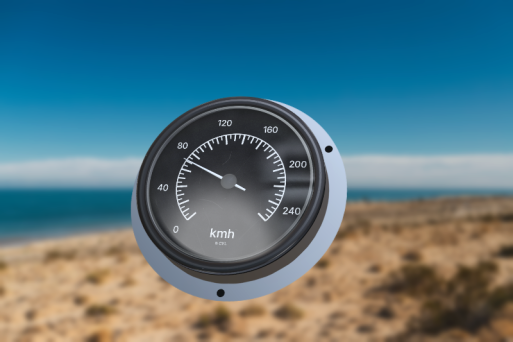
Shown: 70 (km/h)
